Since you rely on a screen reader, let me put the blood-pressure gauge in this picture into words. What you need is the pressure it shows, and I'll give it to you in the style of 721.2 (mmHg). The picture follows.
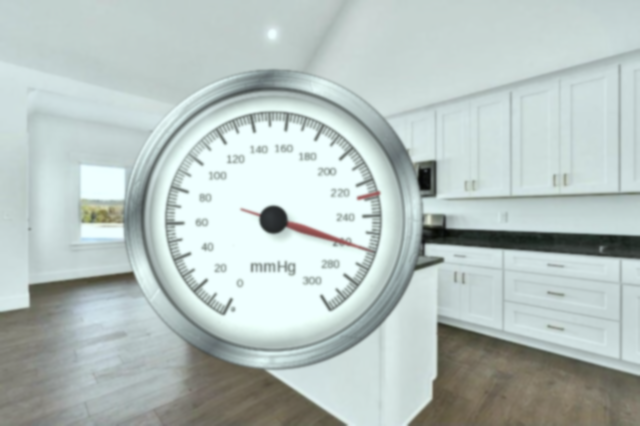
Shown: 260 (mmHg)
